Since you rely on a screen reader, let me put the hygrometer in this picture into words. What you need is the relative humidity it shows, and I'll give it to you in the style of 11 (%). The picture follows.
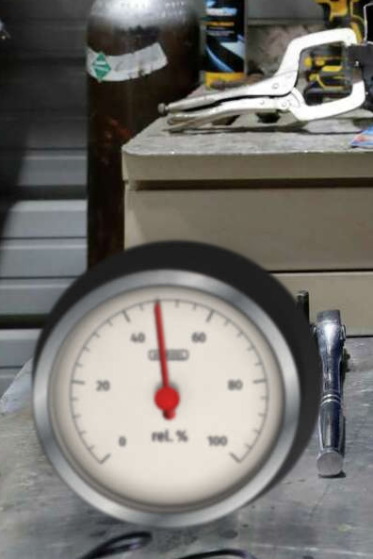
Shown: 48 (%)
